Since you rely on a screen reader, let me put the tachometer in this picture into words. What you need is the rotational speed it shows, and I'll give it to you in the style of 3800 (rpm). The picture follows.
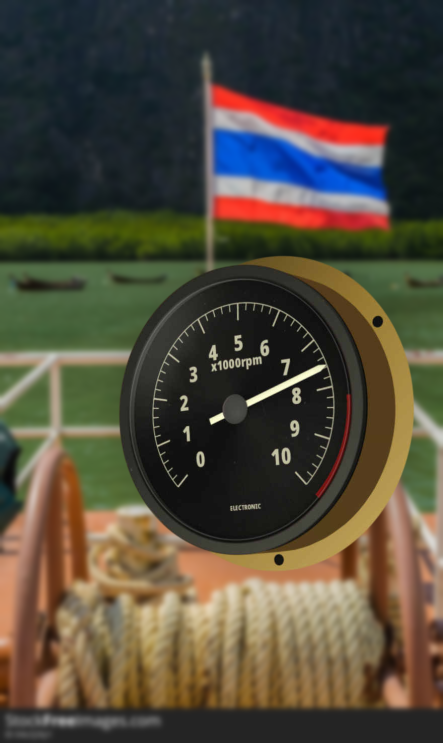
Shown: 7600 (rpm)
